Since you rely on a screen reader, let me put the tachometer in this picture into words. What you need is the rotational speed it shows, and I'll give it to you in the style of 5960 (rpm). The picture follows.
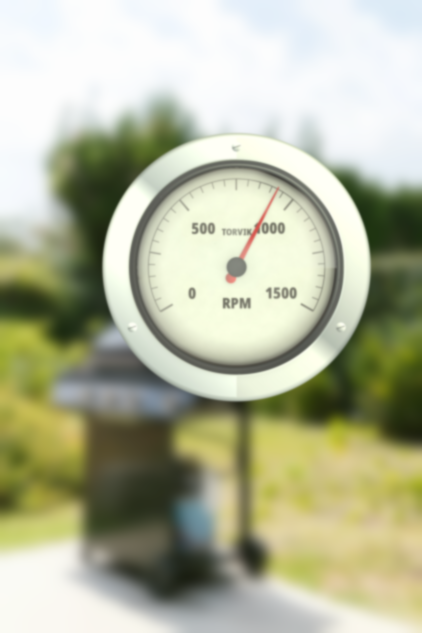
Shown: 925 (rpm)
